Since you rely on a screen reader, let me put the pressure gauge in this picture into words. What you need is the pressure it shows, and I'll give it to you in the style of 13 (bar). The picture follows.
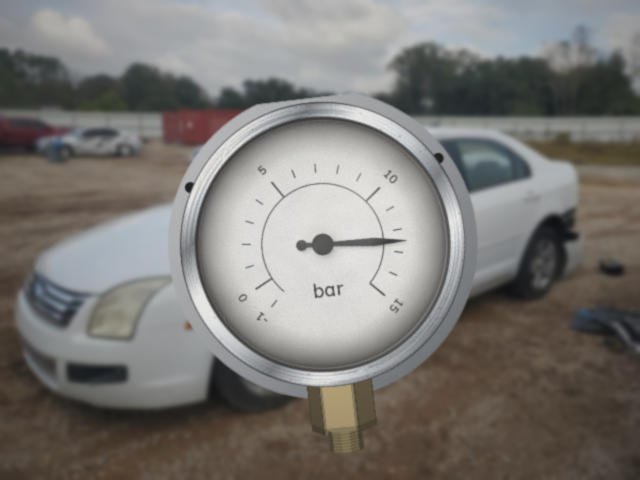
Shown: 12.5 (bar)
